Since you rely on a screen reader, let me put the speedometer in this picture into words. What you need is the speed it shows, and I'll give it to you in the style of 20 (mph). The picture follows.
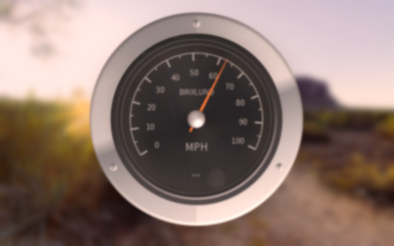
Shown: 62.5 (mph)
